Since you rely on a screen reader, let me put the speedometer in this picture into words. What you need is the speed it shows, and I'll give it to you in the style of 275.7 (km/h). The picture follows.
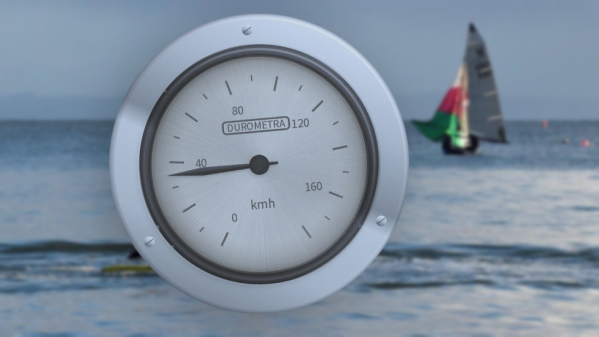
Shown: 35 (km/h)
